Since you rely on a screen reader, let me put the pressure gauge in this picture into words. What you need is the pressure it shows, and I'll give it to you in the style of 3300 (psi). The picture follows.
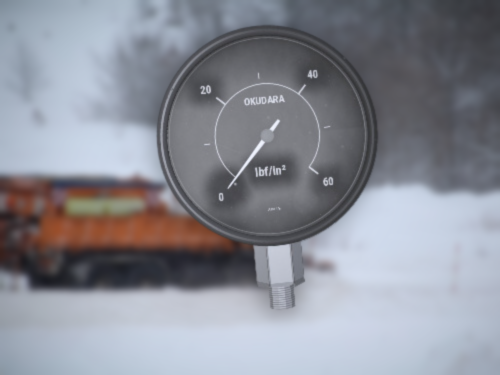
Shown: 0 (psi)
